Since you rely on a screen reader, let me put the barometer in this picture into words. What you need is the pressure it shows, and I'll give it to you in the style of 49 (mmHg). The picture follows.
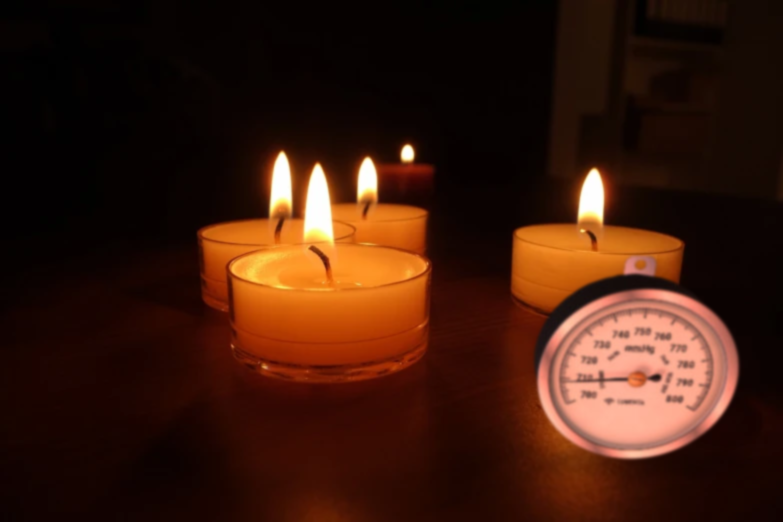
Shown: 710 (mmHg)
